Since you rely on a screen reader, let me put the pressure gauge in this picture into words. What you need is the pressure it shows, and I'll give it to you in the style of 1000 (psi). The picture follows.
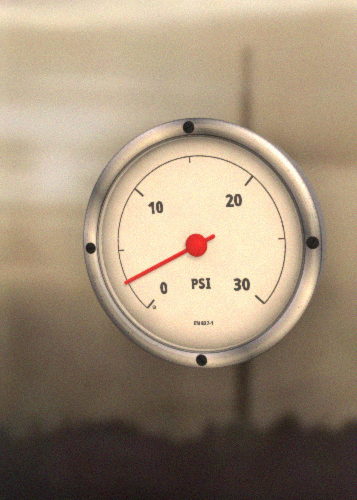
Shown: 2.5 (psi)
